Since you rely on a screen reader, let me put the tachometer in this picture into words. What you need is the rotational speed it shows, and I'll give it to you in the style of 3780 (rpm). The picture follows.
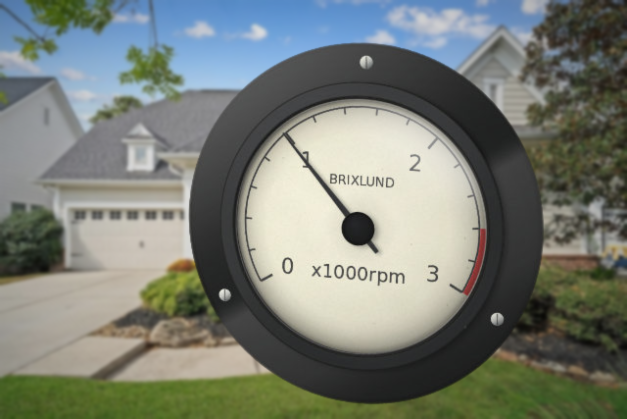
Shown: 1000 (rpm)
